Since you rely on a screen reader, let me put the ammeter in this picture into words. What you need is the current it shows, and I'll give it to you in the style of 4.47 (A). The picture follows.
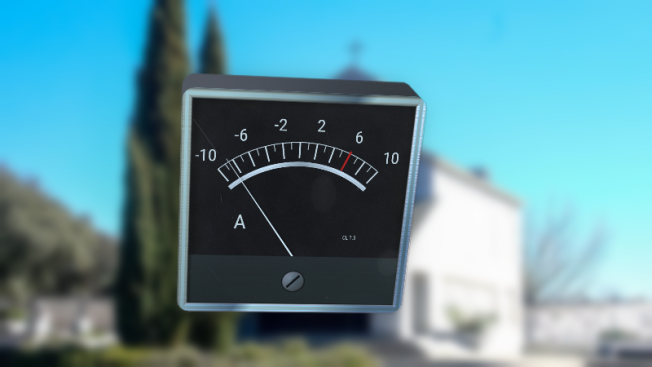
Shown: -8.5 (A)
